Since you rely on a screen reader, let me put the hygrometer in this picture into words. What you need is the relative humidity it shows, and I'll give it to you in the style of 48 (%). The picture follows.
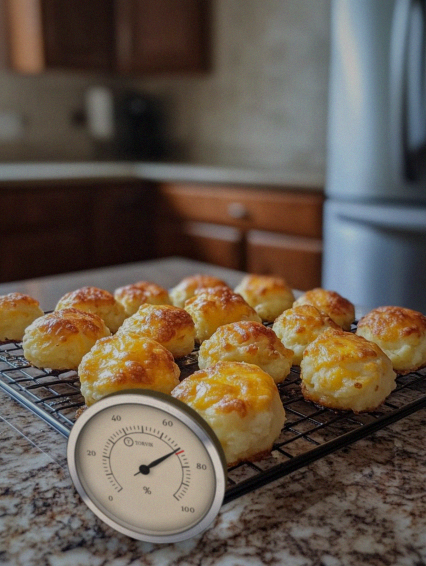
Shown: 70 (%)
